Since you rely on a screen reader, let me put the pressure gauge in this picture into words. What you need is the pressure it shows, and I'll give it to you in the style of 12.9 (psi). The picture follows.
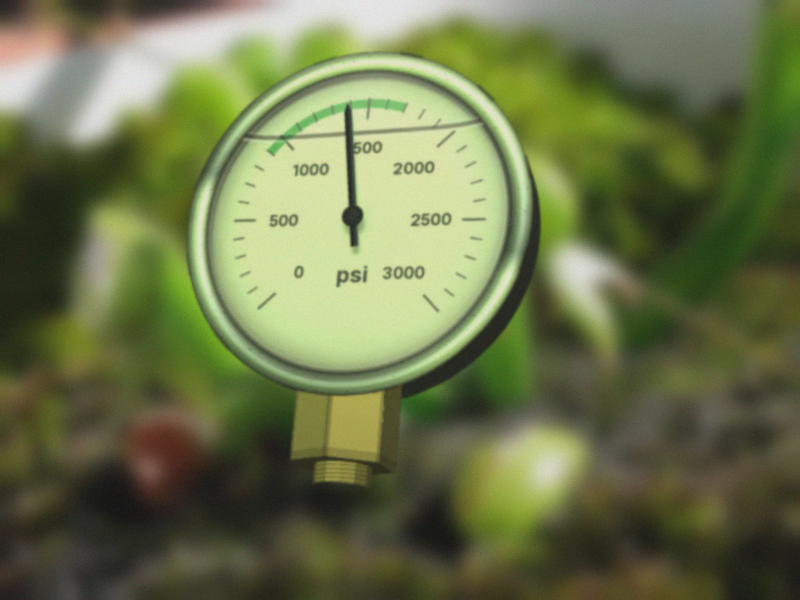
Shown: 1400 (psi)
